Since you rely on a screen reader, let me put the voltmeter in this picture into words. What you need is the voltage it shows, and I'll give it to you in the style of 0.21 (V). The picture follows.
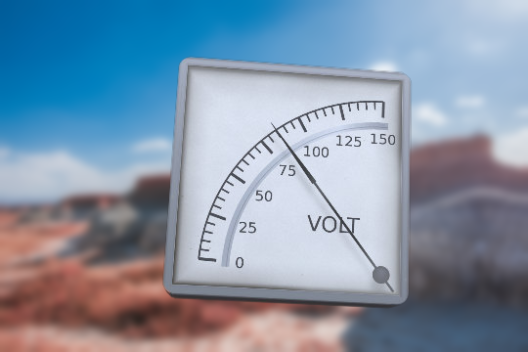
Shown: 85 (V)
